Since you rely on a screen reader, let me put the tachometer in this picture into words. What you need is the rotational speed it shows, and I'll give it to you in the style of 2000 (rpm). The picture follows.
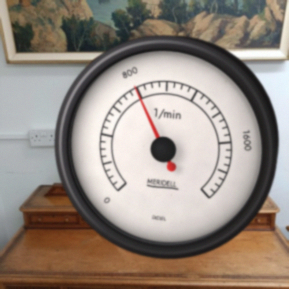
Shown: 800 (rpm)
